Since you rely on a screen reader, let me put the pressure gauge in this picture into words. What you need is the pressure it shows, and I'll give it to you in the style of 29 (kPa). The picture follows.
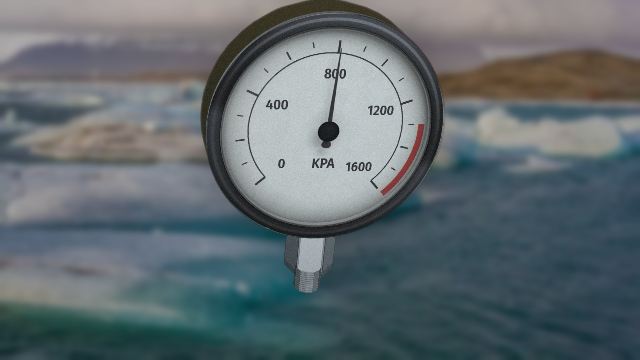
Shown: 800 (kPa)
